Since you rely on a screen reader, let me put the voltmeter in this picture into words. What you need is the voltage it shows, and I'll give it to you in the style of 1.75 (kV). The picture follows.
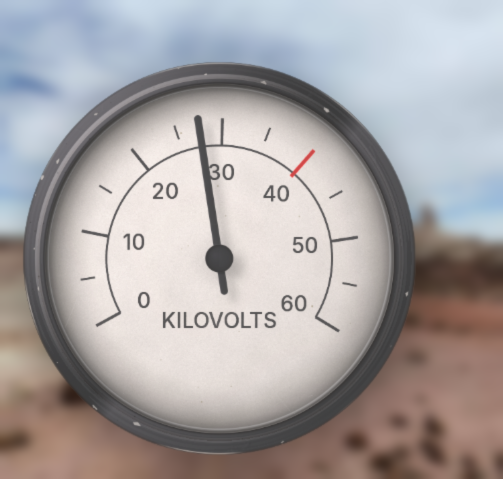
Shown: 27.5 (kV)
